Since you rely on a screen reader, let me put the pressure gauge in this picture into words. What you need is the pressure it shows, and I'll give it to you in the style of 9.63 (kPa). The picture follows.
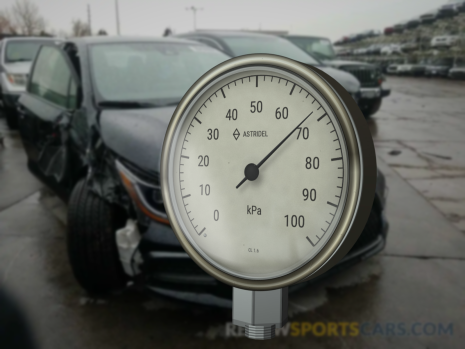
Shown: 68 (kPa)
